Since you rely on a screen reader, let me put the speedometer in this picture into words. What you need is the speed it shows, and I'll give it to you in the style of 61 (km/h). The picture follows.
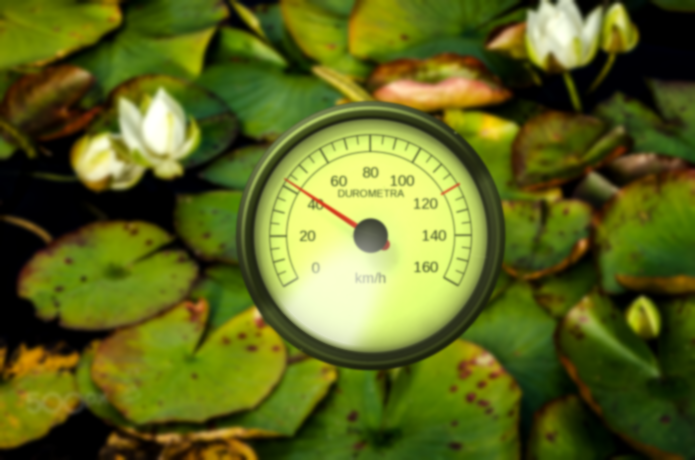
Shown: 42.5 (km/h)
